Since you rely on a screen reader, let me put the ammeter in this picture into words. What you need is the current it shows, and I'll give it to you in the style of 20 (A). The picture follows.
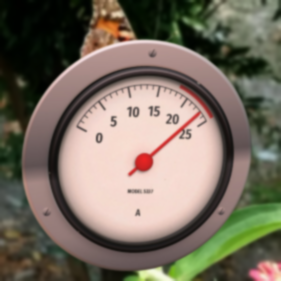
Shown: 23 (A)
